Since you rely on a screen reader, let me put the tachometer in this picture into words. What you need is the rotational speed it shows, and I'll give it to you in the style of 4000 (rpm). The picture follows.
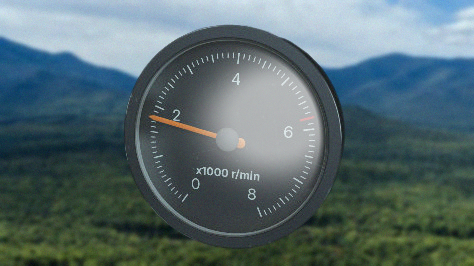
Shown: 1800 (rpm)
